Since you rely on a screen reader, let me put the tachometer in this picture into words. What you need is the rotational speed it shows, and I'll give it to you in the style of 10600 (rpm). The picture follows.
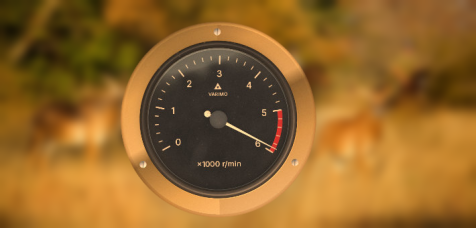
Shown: 5900 (rpm)
